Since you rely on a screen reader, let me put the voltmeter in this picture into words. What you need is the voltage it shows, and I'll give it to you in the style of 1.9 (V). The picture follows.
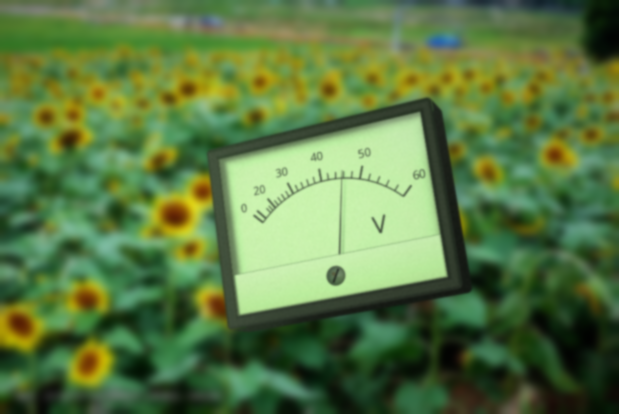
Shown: 46 (V)
